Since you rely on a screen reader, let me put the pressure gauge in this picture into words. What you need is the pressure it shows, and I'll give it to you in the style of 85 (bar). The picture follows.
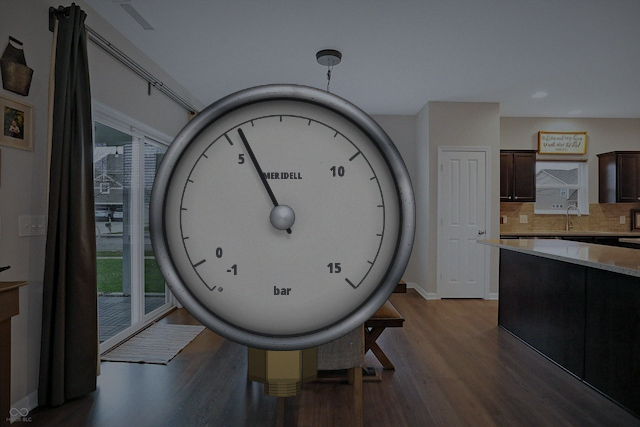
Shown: 5.5 (bar)
